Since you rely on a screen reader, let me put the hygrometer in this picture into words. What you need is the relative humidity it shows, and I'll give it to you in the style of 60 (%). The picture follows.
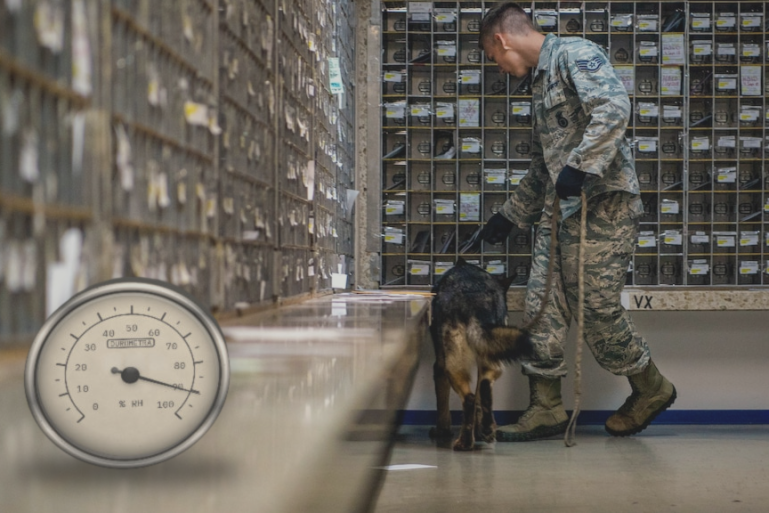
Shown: 90 (%)
